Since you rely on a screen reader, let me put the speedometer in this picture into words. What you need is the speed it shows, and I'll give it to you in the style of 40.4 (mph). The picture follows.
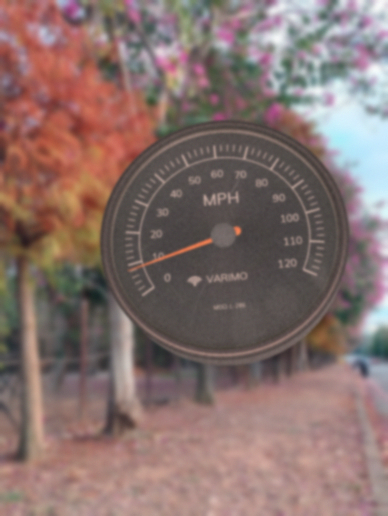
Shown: 8 (mph)
